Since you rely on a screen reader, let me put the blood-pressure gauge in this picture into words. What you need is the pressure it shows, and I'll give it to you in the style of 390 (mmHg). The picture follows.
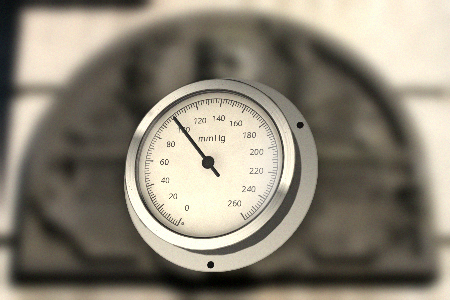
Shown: 100 (mmHg)
